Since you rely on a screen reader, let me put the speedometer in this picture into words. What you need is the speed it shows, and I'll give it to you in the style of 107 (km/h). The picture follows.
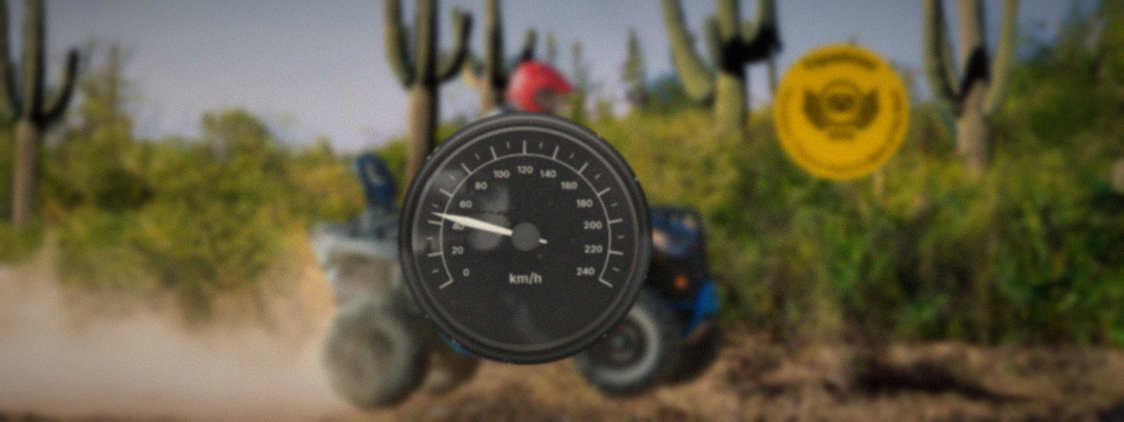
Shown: 45 (km/h)
